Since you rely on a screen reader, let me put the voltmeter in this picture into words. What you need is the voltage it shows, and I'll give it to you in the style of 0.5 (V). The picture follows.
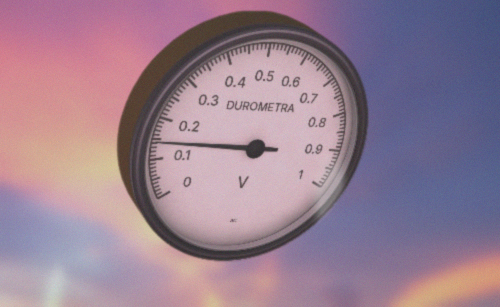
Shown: 0.15 (V)
